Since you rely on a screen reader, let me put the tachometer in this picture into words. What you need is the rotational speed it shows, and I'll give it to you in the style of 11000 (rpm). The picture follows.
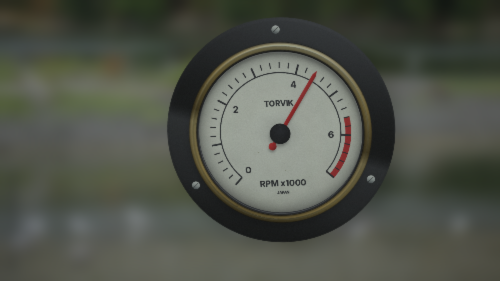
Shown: 4400 (rpm)
